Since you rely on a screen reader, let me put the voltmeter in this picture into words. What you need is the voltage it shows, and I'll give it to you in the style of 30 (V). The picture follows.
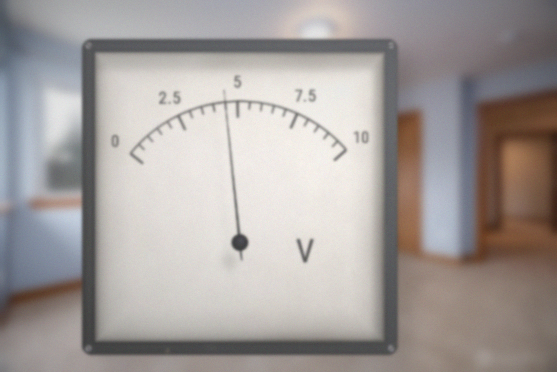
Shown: 4.5 (V)
